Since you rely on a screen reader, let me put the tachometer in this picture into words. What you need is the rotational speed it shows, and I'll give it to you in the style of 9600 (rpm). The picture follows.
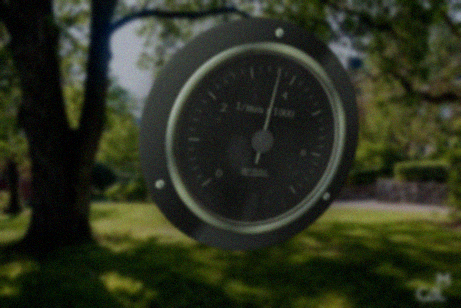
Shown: 3600 (rpm)
